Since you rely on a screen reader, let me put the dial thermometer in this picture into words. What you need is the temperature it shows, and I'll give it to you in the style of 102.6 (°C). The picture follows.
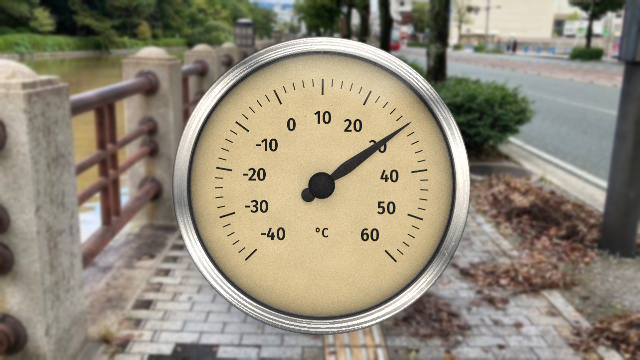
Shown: 30 (°C)
